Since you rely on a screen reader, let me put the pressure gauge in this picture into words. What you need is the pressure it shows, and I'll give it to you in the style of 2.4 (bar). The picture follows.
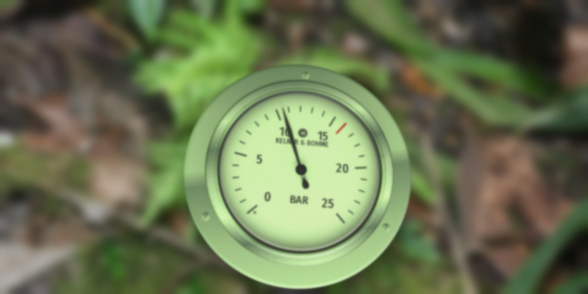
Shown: 10.5 (bar)
